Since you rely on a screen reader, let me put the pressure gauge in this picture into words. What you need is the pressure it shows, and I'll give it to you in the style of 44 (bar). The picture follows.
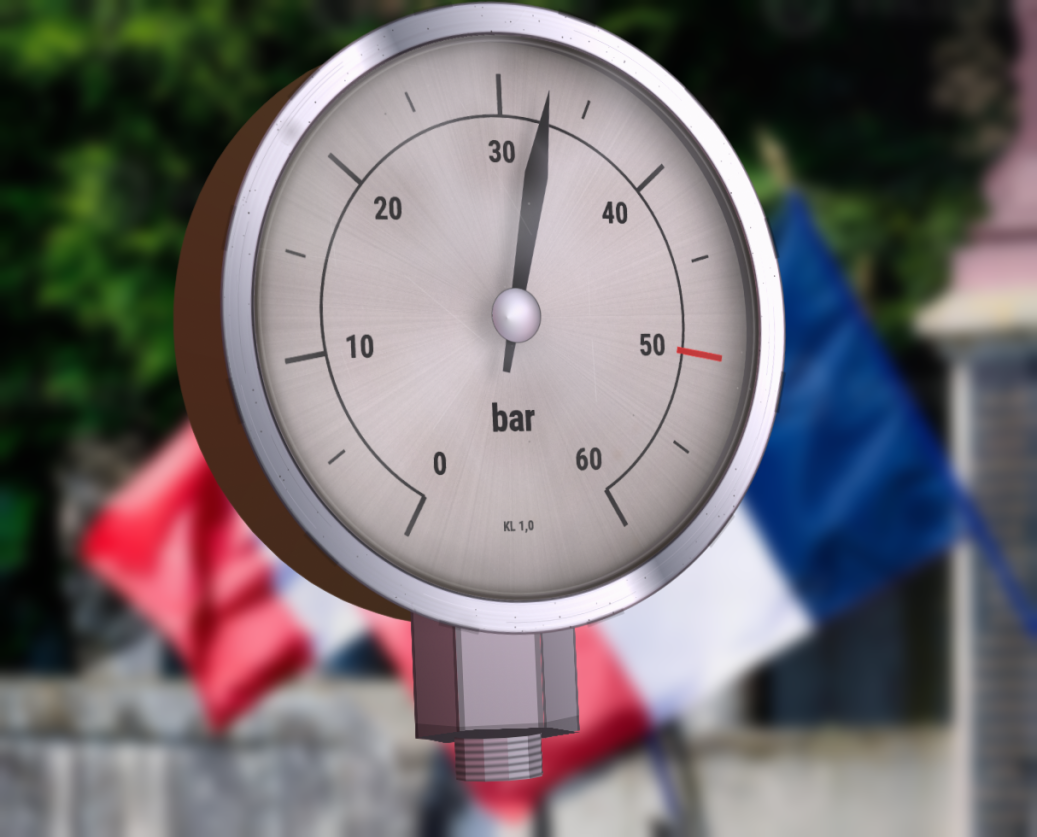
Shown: 32.5 (bar)
